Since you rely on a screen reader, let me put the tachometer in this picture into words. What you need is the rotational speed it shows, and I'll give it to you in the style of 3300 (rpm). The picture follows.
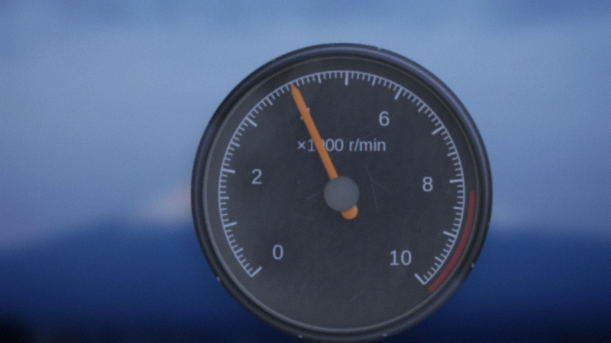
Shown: 4000 (rpm)
